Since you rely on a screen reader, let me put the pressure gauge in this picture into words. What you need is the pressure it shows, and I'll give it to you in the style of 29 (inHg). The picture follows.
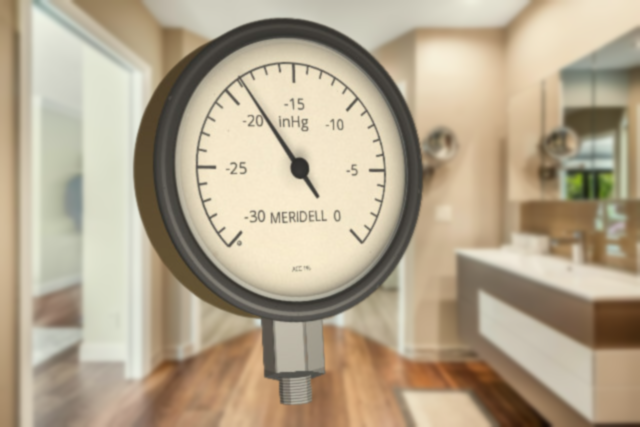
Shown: -19 (inHg)
